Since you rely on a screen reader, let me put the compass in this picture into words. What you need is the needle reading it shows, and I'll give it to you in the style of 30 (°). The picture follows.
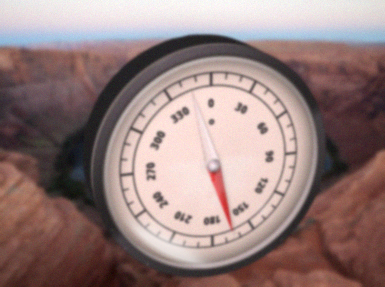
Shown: 165 (°)
